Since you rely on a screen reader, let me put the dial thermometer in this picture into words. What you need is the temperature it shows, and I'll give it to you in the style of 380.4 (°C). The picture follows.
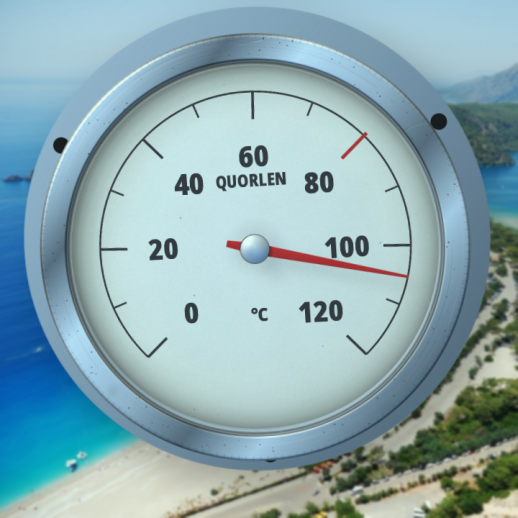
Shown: 105 (°C)
